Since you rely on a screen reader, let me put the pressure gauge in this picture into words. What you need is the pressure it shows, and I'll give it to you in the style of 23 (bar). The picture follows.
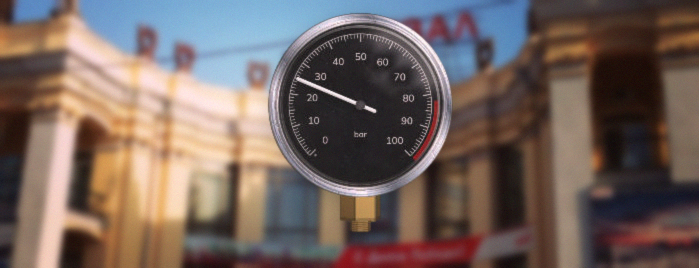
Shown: 25 (bar)
